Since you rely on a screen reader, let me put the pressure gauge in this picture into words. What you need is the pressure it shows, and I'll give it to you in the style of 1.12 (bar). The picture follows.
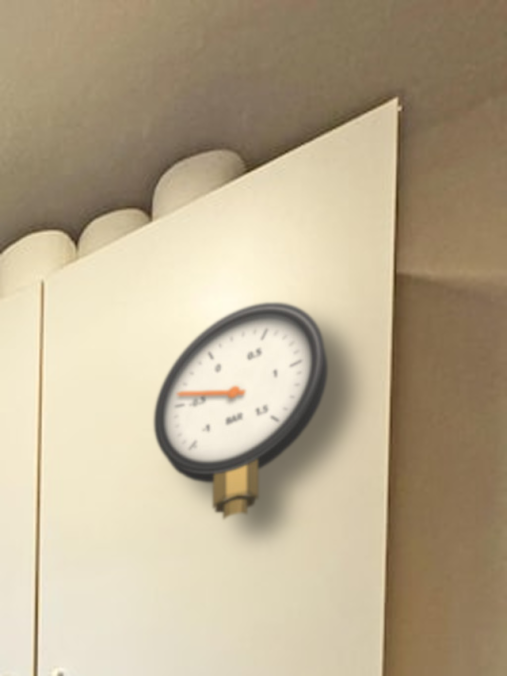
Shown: -0.4 (bar)
